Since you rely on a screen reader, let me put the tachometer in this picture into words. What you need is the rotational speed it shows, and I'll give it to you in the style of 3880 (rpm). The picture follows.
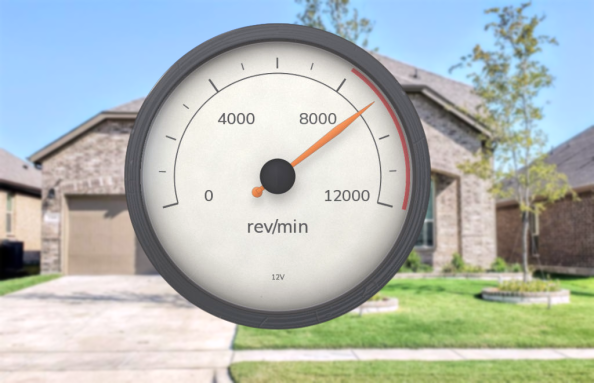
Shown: 9000 (rpm)
